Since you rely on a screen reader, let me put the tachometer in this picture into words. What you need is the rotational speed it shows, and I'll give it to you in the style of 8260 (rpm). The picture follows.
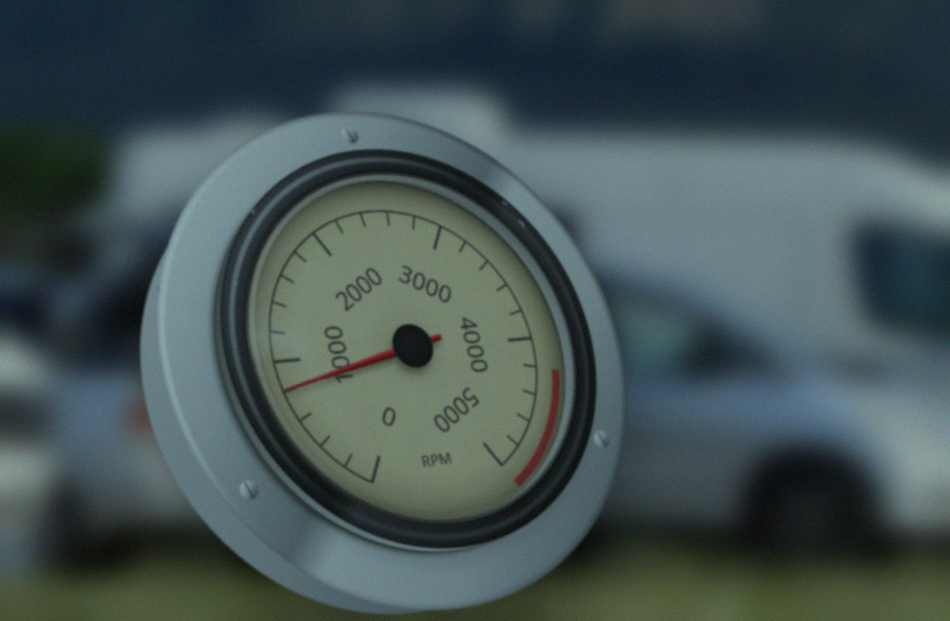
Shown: 800 (rpm)
